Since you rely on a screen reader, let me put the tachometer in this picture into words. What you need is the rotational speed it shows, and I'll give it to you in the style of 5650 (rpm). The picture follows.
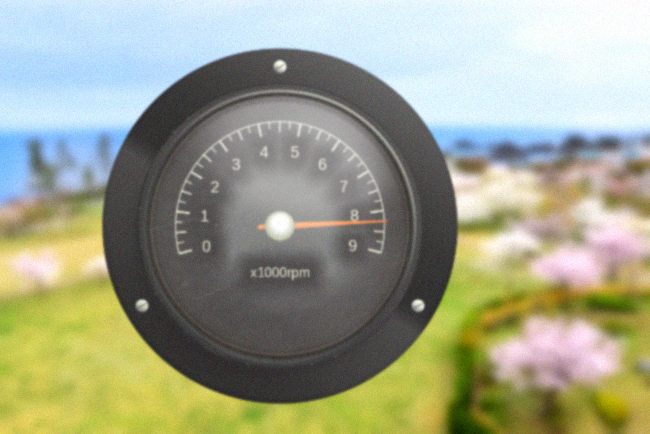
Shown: 8250 (rpm)
